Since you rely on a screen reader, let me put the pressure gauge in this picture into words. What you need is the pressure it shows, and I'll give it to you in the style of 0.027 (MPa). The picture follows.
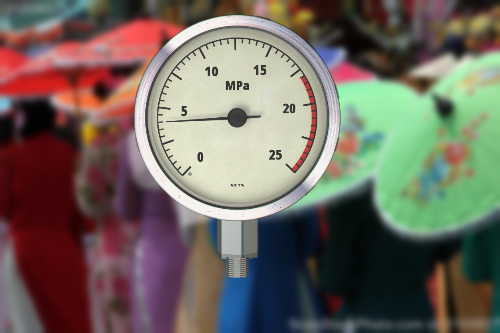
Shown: 4 (MPa)
